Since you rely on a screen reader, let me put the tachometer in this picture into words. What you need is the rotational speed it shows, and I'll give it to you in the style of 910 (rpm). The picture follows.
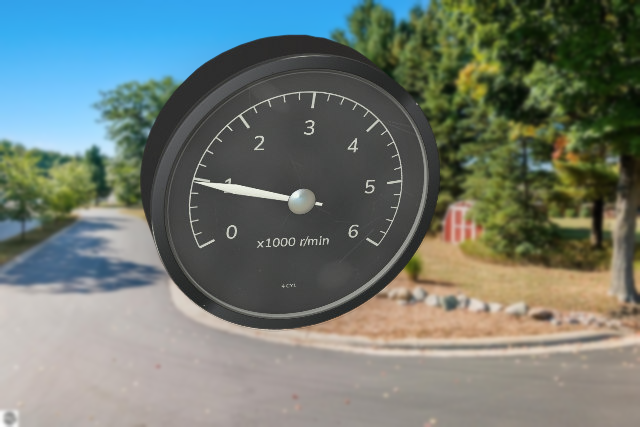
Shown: 1000 (rpm)
